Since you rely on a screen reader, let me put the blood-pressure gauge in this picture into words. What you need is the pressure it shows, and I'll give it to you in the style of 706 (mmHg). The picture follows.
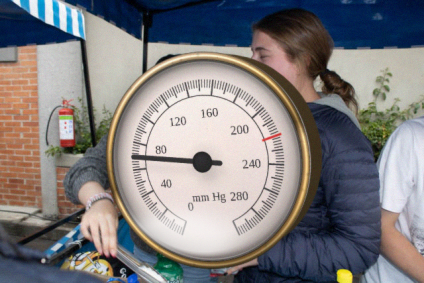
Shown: 70 (mmHg)
